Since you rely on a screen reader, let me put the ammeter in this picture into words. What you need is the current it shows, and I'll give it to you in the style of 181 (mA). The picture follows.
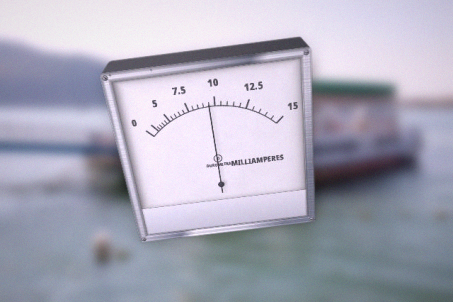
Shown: 9.5 (mA)
